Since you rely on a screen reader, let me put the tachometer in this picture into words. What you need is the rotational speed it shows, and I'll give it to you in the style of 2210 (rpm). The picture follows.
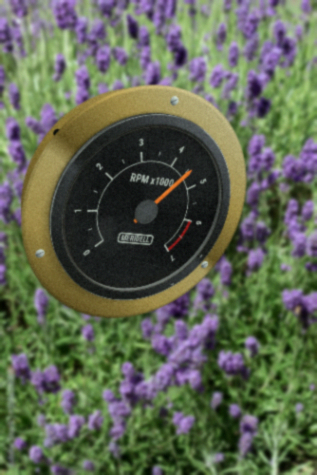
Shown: 4500 (rpm)
